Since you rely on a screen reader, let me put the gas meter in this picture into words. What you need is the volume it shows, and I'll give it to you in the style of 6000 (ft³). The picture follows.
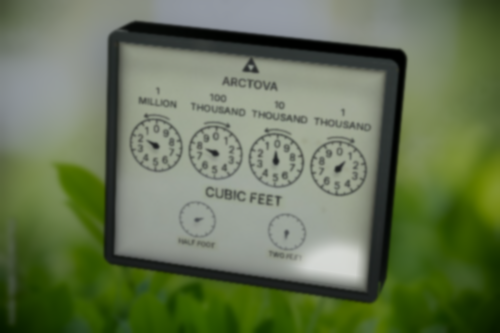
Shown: 180100 (ft³)
